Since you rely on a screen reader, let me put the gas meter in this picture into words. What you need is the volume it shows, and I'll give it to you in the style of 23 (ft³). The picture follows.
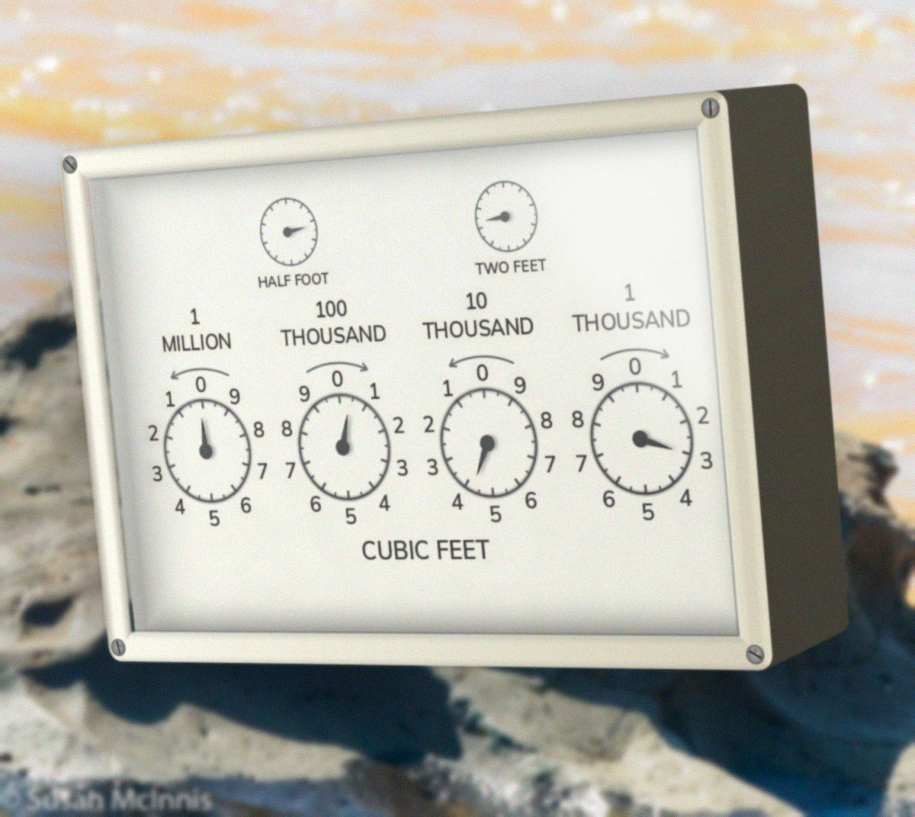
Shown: 4300 (ft³)
